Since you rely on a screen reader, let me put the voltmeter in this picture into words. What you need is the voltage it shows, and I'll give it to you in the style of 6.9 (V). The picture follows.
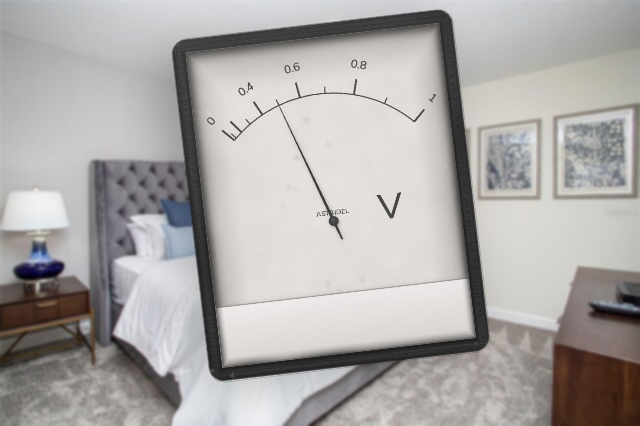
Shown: 0.5 (V)
